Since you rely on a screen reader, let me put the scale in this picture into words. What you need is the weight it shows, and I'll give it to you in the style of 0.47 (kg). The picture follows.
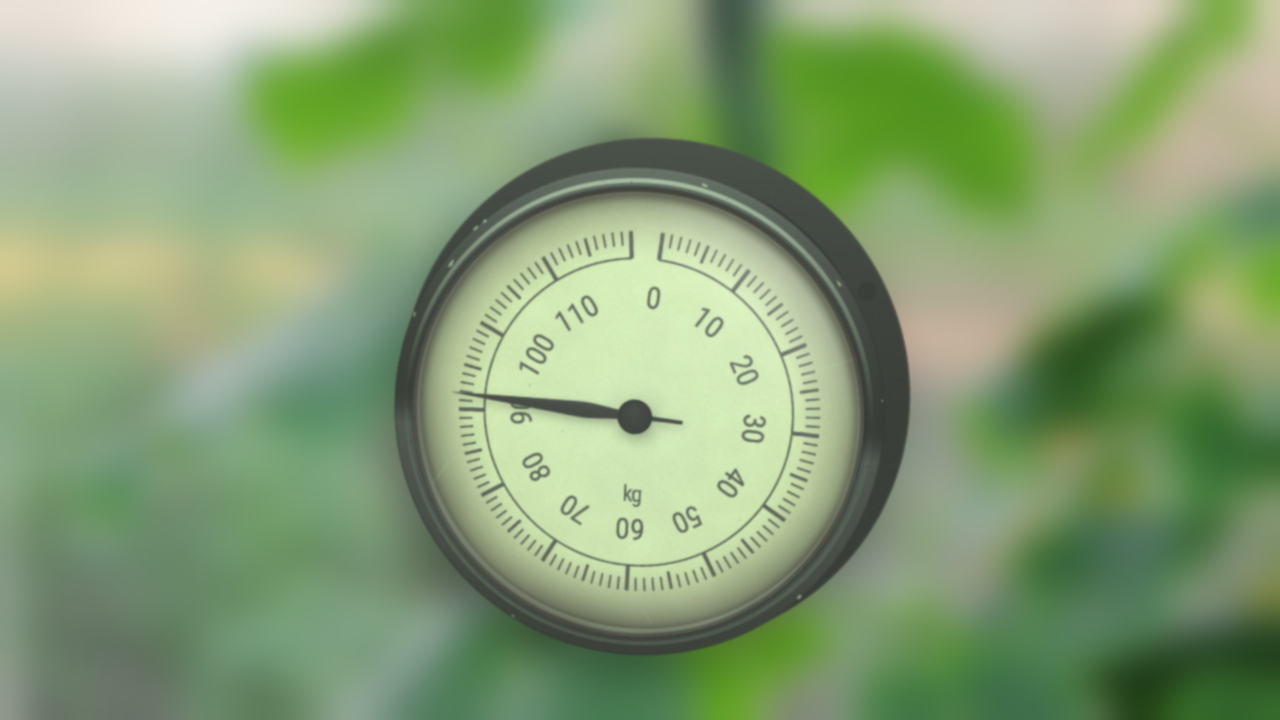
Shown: 92 (kg)
